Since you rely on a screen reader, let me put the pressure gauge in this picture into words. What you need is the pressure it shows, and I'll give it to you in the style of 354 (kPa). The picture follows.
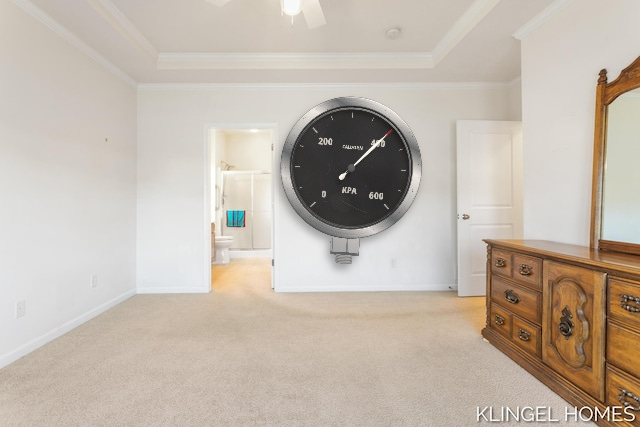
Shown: 400 (kPa)
